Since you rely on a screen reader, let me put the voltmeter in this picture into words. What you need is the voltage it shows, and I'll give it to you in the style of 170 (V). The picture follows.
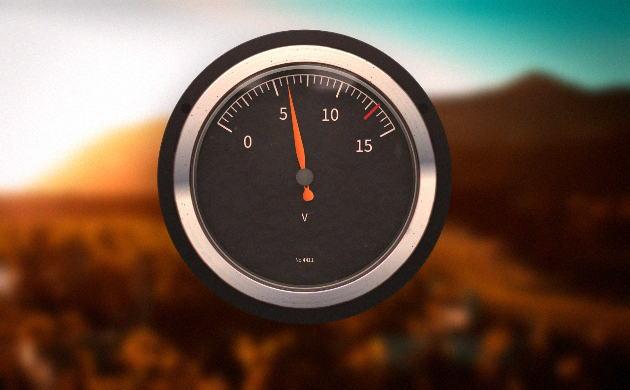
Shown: 6 (V)
